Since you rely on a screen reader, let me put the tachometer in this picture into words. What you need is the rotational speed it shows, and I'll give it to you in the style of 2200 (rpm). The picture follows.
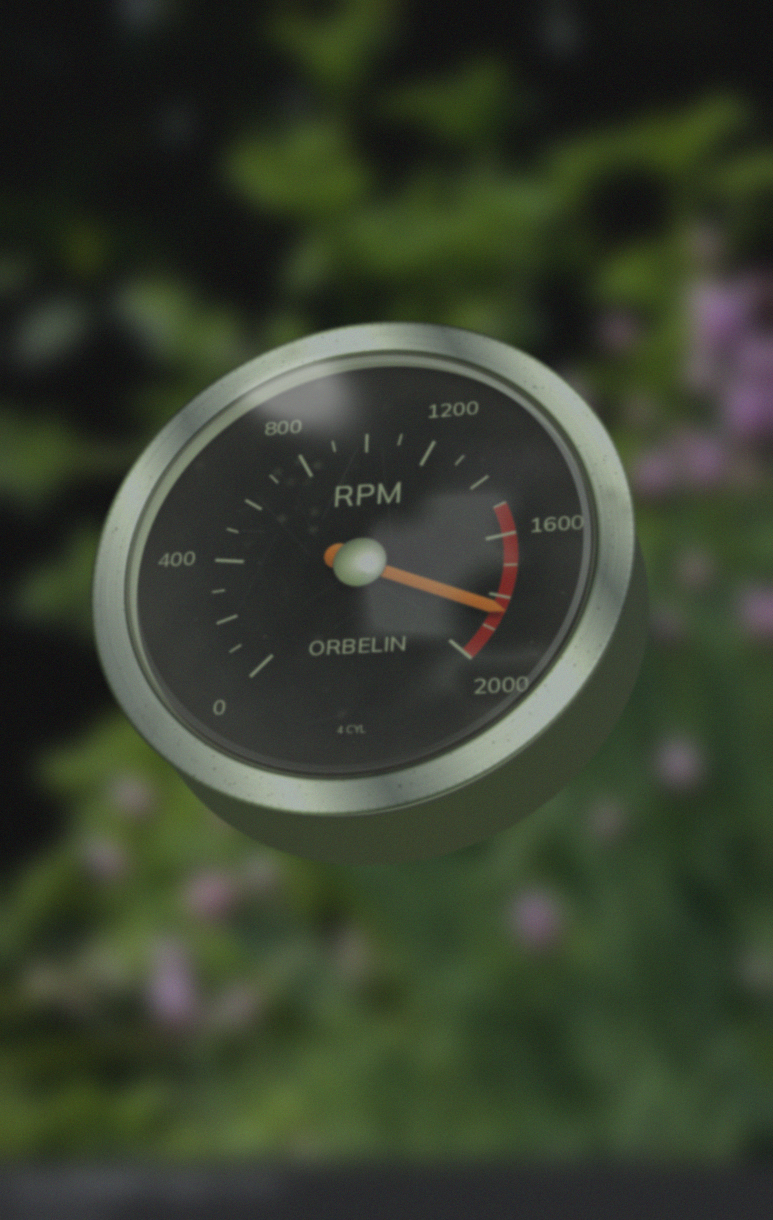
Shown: 1850 (rpm)
